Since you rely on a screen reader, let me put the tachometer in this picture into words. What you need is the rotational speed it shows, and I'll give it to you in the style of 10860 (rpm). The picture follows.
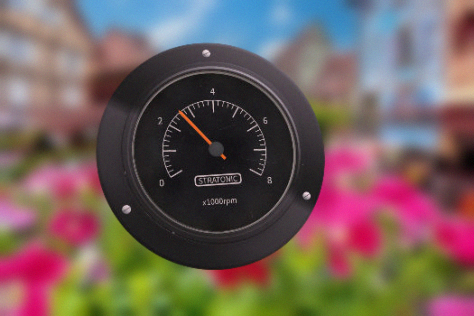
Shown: 2600 (rpm)
